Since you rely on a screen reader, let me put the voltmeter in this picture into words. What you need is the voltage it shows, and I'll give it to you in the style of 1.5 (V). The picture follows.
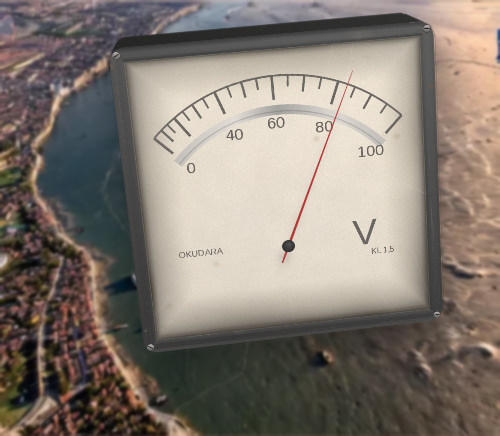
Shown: 82.5 (V)
